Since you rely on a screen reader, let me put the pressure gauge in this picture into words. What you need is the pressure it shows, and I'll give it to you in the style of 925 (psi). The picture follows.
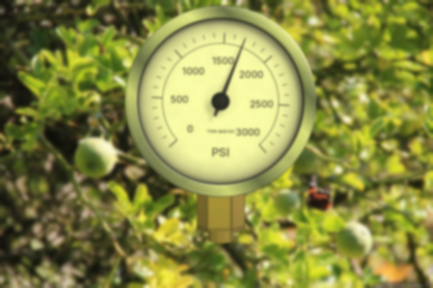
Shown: 1700 (psi)
